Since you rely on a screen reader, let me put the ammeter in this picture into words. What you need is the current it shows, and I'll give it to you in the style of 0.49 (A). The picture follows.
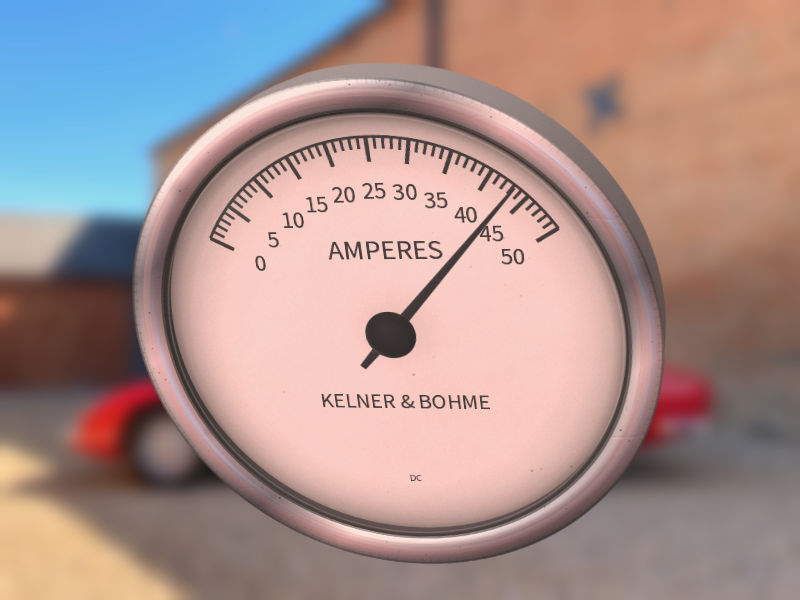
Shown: 43 (A)
